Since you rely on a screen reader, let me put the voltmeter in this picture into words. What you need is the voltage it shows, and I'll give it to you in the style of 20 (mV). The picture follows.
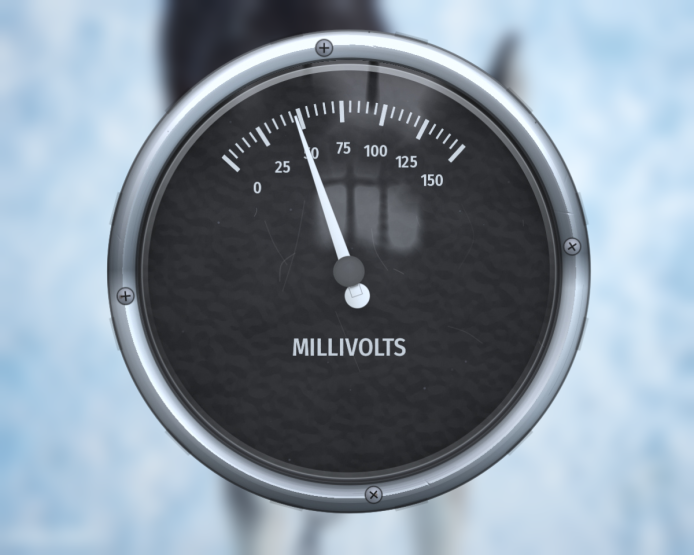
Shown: 47.5 (mV)
